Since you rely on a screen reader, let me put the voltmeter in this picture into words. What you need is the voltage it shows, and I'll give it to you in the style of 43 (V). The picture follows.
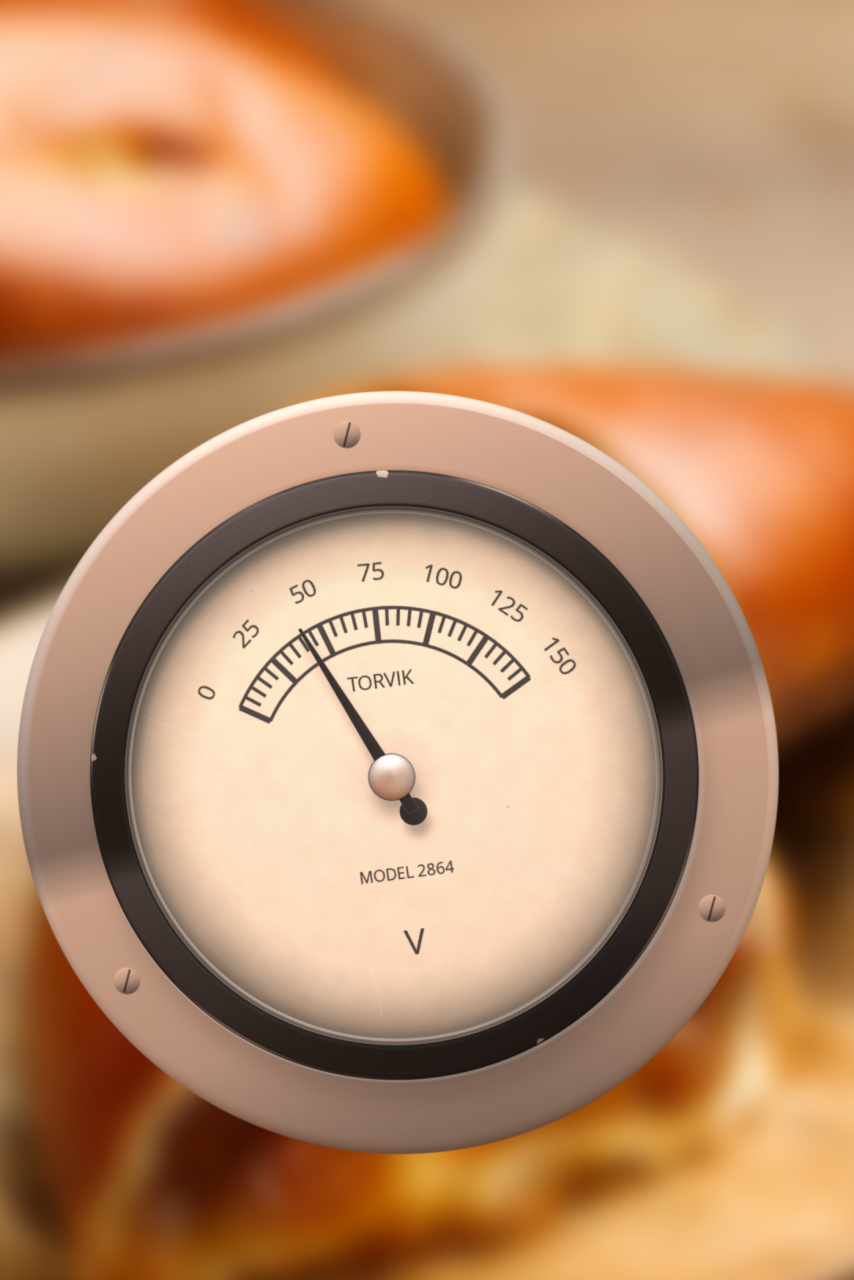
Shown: 42.5 (V)
